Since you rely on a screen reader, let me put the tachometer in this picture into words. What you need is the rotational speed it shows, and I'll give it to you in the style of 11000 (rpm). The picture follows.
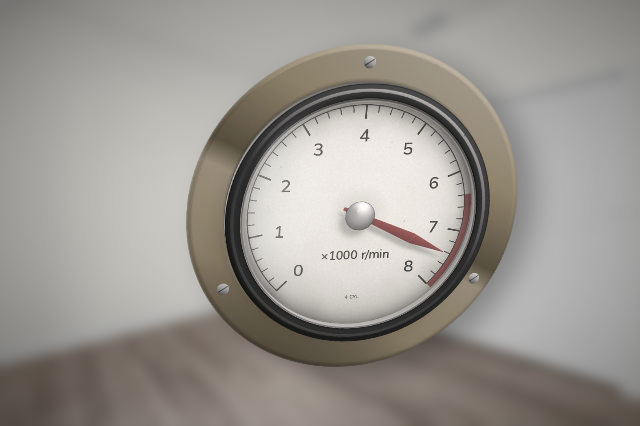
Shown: 7400 (rpm)
